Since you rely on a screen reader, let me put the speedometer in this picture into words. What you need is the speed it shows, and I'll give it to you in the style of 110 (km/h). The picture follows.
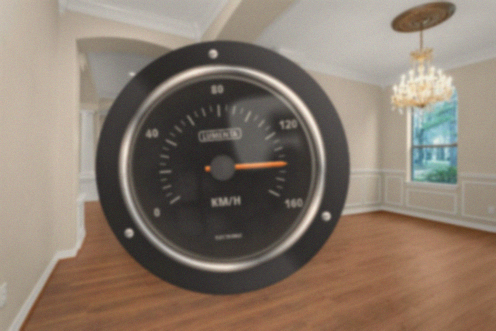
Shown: 140 (km/h)
